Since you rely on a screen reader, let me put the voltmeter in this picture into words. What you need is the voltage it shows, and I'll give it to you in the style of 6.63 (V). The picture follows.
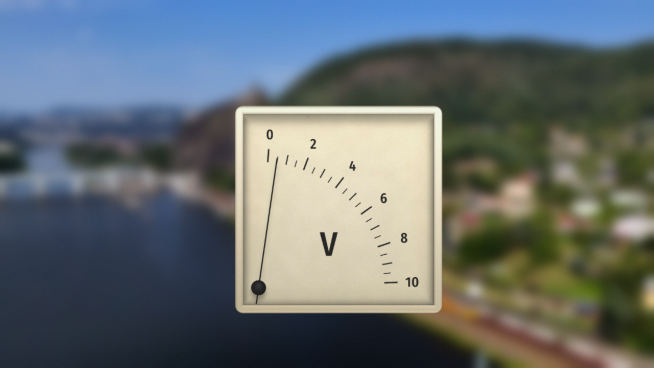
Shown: 0.5 (V)
